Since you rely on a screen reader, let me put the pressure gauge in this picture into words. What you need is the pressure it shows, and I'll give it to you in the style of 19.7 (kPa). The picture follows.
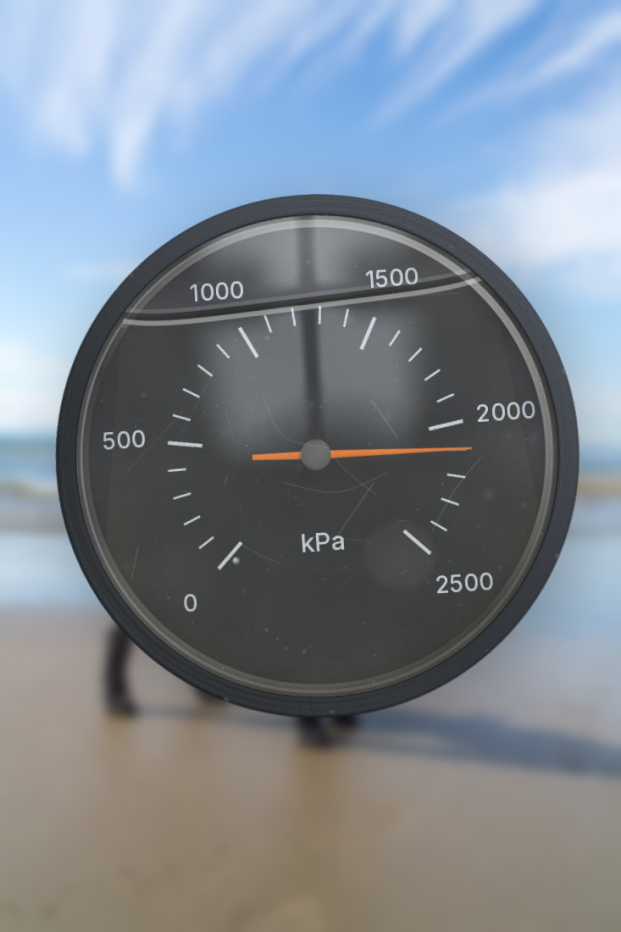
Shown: 2100 (kPa)
